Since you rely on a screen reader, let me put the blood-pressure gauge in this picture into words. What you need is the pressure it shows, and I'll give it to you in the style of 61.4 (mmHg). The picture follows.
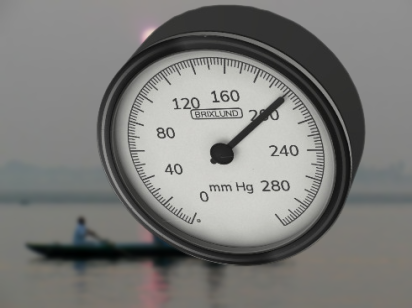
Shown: 200 (mmHg)
